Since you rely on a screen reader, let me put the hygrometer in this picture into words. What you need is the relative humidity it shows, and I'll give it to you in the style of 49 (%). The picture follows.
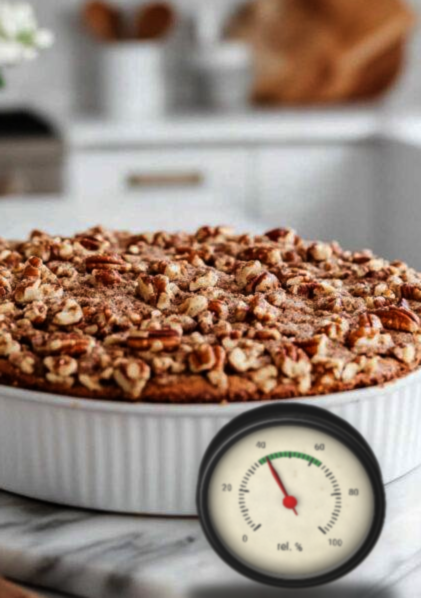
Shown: 40 (%)
